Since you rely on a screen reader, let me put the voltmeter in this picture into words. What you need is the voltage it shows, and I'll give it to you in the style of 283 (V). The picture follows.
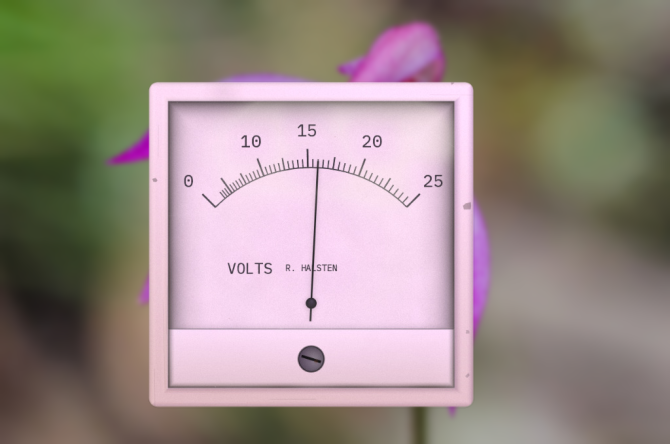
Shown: 16 (V)
